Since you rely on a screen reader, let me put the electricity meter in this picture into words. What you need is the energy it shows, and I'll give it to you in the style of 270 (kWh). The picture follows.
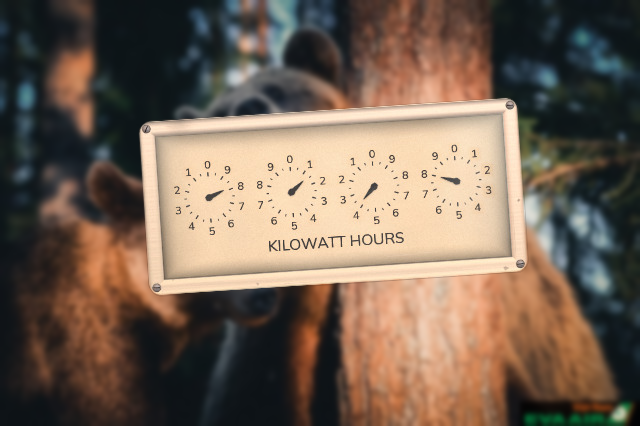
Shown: 8138 (kWh)
